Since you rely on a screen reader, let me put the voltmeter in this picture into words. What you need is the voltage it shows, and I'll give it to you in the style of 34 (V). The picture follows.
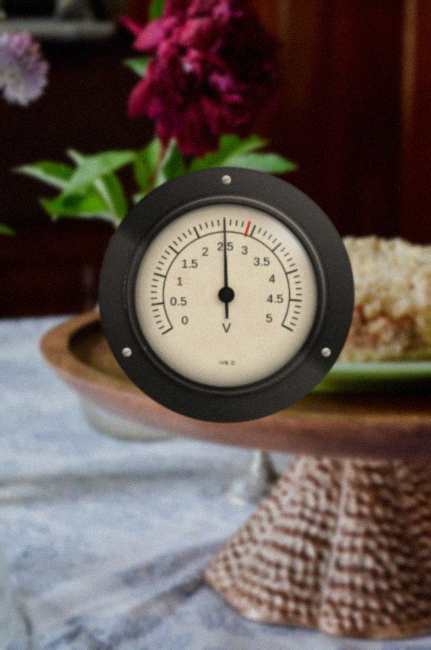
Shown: 2.5 (V)
